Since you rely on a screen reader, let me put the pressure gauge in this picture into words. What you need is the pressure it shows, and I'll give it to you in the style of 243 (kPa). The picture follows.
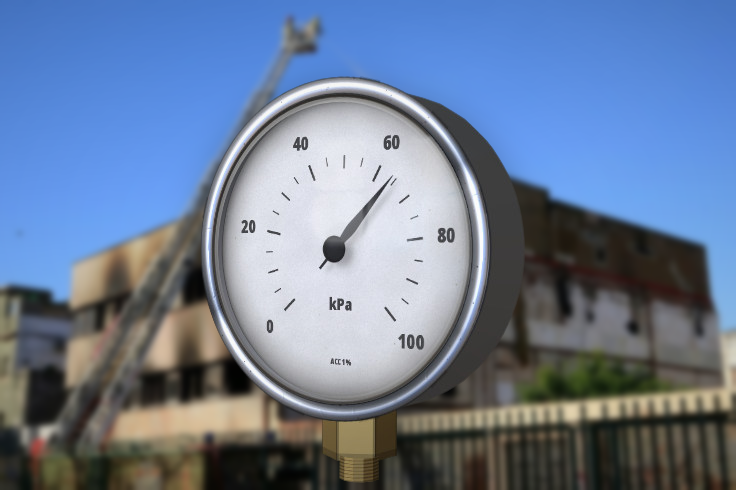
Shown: 65 (kPa)
